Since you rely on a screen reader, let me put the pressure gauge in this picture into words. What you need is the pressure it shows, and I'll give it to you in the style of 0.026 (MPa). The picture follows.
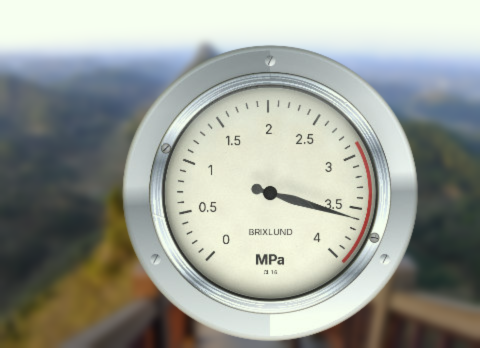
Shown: 3.6 (MPa)
